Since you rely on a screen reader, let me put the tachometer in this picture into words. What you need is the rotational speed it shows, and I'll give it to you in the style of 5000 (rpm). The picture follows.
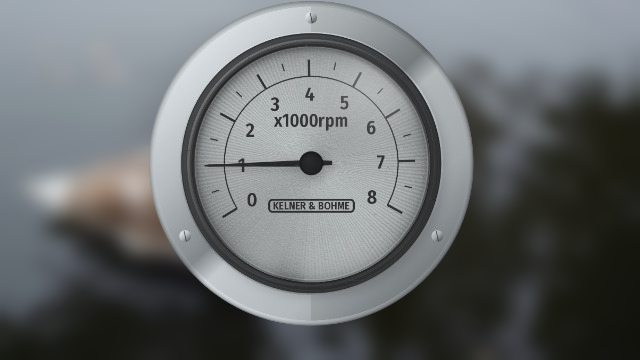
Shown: 1000 (rpm)
